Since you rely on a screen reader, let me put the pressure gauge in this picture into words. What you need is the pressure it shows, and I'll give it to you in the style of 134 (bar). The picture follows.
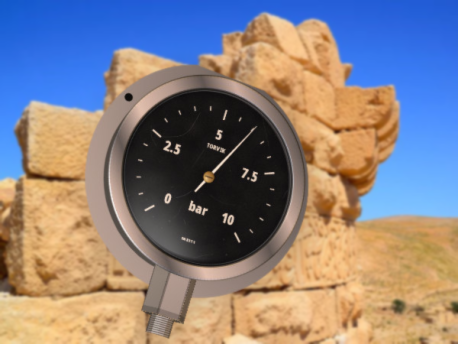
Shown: 6 (bar)
